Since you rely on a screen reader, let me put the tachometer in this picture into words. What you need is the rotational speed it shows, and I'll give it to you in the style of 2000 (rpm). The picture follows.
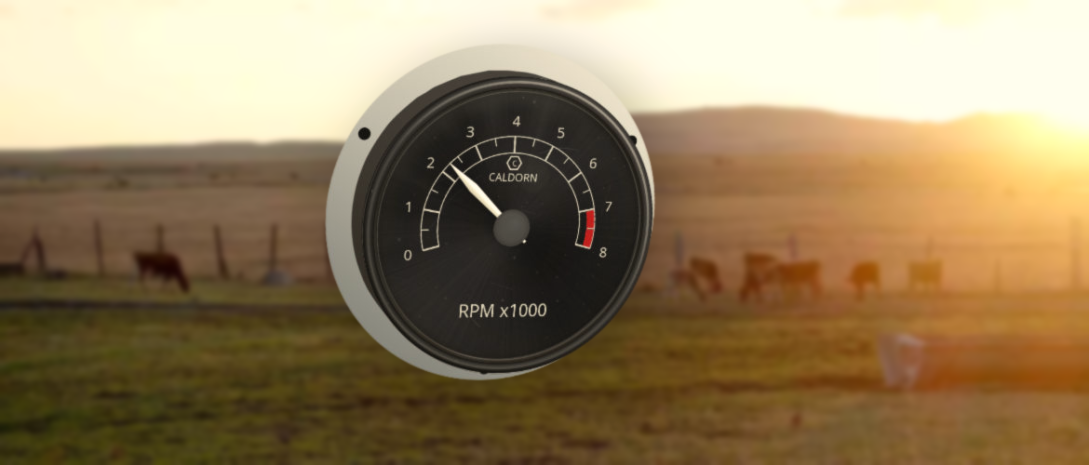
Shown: 2250 (rpm)
